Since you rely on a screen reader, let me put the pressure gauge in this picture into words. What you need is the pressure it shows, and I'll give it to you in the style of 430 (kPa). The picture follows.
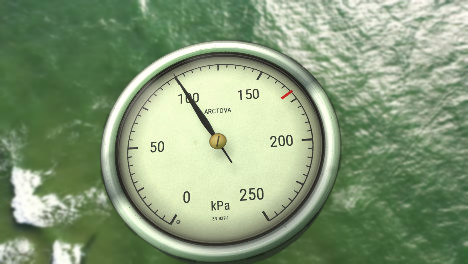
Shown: 100 (kPa)
